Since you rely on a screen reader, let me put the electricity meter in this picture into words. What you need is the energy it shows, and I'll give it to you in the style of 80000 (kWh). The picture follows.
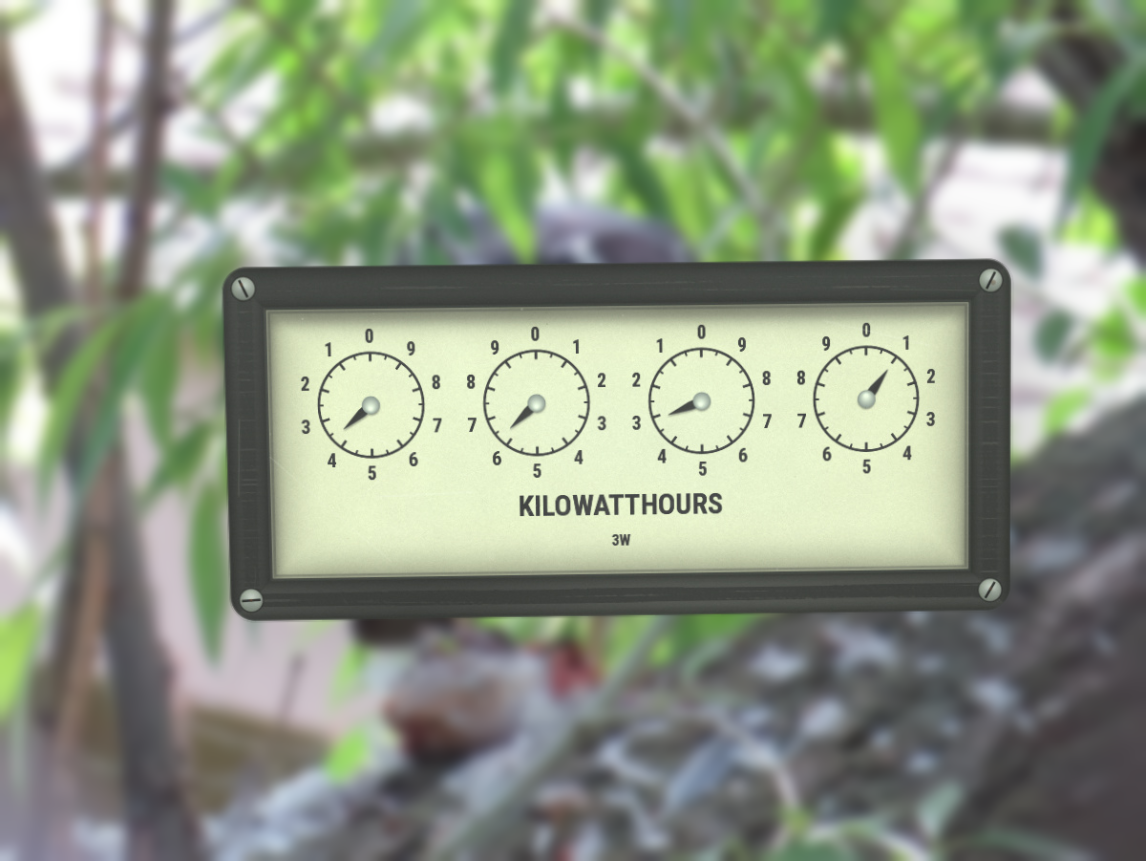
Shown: 3631 (kWh)
